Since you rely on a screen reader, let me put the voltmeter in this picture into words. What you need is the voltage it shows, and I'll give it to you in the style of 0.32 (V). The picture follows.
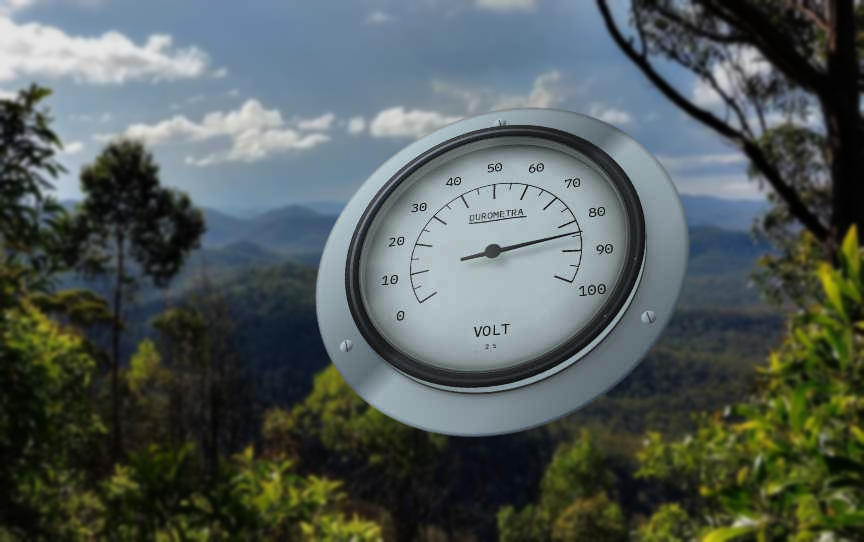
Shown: 85 (V)
